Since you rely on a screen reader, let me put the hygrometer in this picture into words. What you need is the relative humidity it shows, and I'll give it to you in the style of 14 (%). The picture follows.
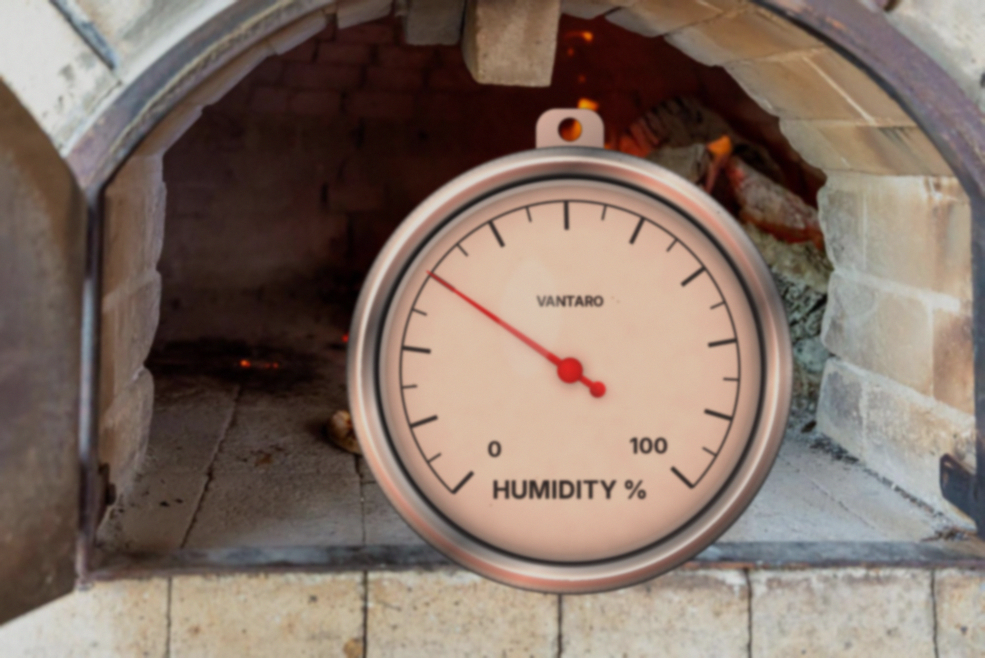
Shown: 30 (%)
